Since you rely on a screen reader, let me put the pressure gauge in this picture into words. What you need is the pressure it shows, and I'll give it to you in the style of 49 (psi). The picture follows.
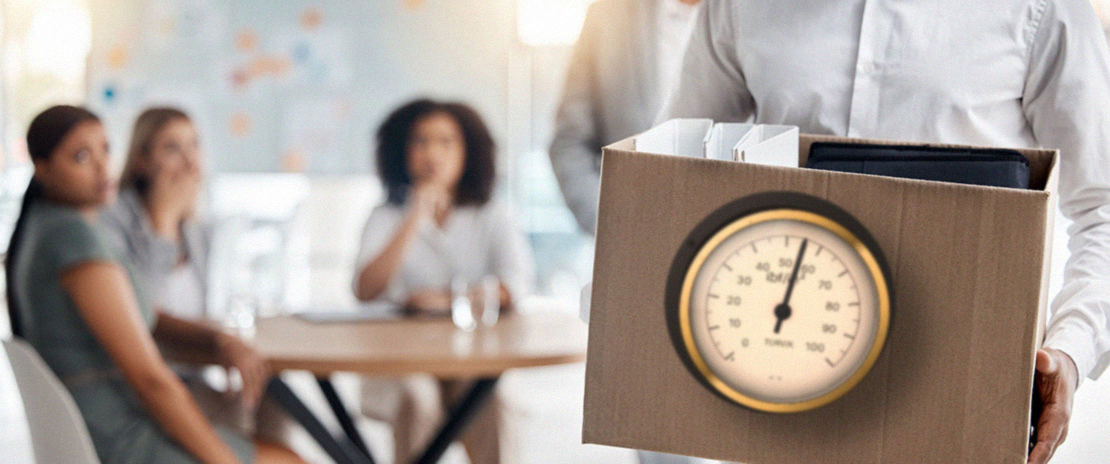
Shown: 55 (psi)
